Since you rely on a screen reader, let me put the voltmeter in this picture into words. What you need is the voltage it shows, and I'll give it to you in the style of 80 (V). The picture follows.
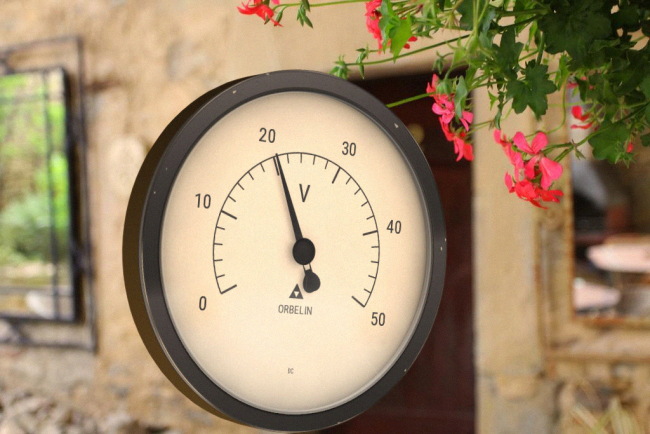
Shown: 20 (V)
